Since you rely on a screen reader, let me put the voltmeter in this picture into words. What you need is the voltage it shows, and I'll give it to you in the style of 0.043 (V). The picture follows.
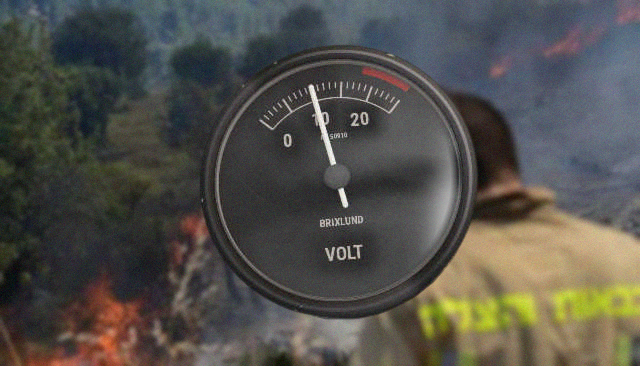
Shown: 10 (V)
